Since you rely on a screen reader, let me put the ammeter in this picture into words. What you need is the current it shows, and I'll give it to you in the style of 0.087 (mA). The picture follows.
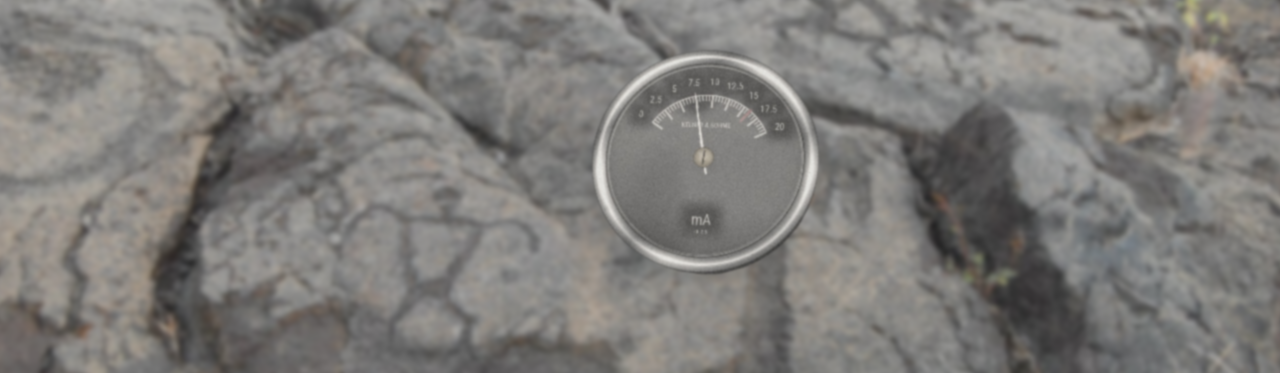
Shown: 7.5 (mA)
